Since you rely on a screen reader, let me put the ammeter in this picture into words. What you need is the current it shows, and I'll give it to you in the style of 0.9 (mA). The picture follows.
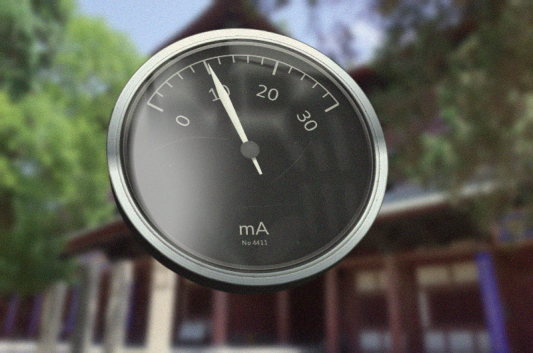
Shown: 10 (mA)
